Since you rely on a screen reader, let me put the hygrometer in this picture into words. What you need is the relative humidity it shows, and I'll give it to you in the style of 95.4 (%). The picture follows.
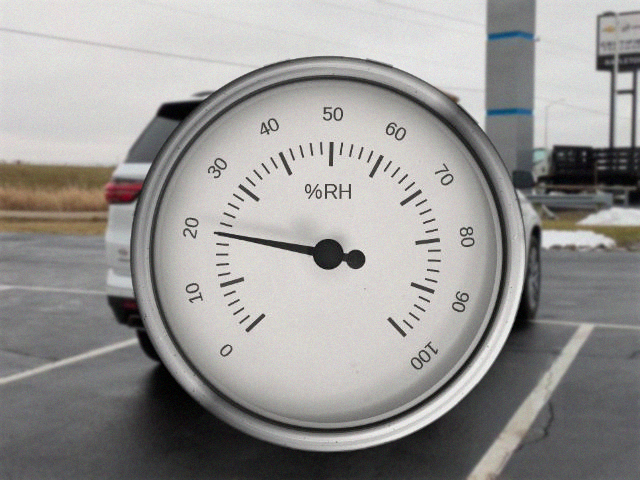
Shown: 20 (%)
